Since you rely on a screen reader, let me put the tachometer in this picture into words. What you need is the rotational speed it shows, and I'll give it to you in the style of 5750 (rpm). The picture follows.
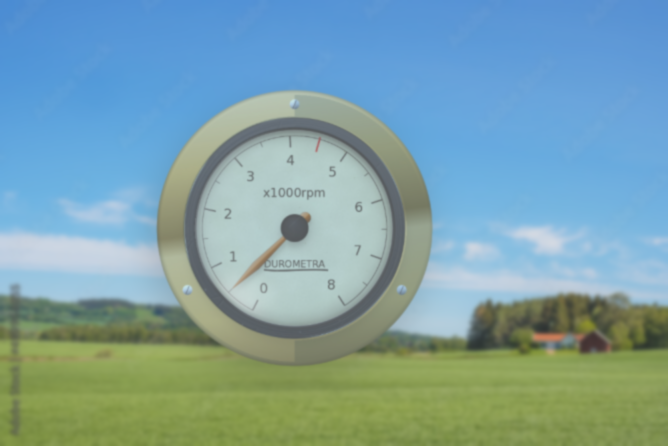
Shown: 500 (rpm)
